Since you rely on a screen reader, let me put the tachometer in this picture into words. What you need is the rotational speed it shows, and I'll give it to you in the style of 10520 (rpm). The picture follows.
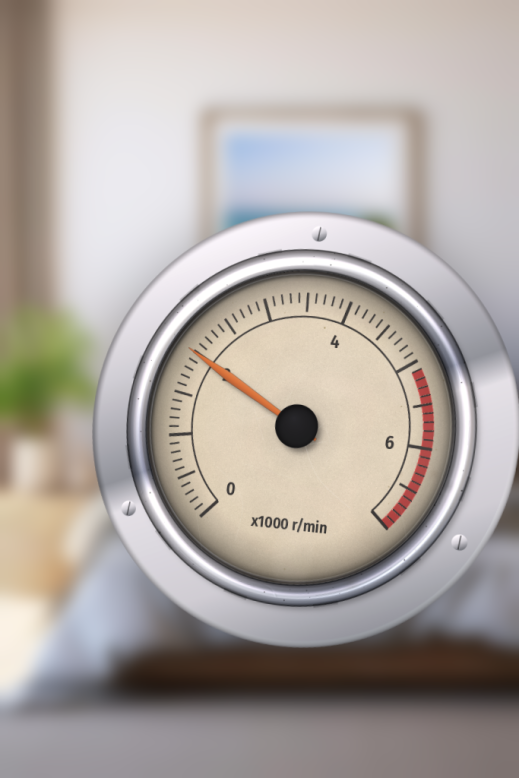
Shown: 2000 (rpm)
